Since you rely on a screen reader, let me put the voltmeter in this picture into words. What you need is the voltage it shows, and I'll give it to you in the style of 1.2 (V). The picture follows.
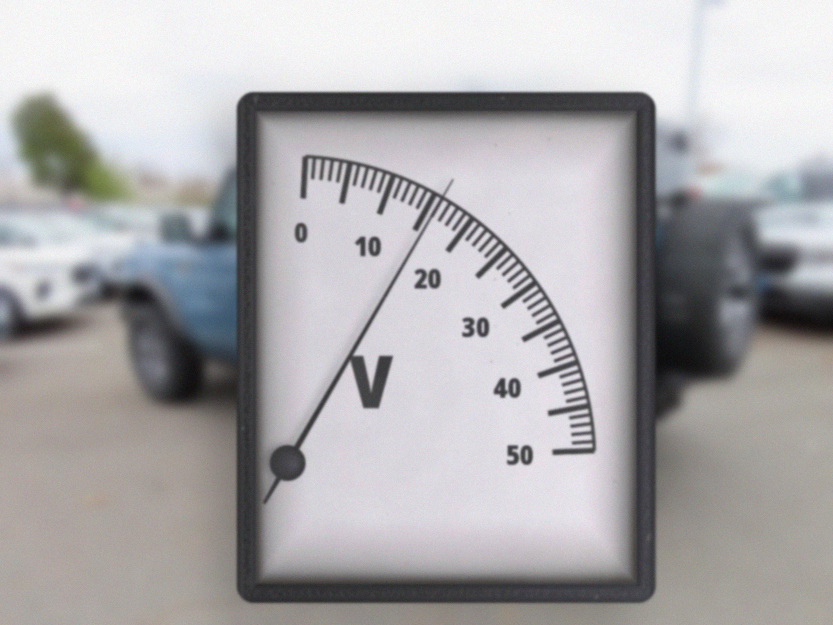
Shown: 16 (V)
